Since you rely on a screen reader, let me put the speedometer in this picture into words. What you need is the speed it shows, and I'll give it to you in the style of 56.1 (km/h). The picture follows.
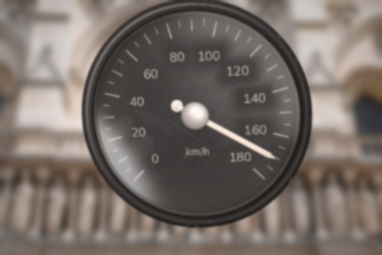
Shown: 170 (km/h)
